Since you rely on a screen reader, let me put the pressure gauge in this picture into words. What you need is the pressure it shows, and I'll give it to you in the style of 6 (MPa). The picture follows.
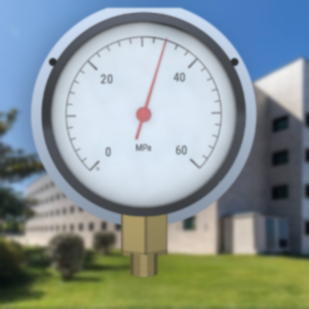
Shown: 34 (MPa)
